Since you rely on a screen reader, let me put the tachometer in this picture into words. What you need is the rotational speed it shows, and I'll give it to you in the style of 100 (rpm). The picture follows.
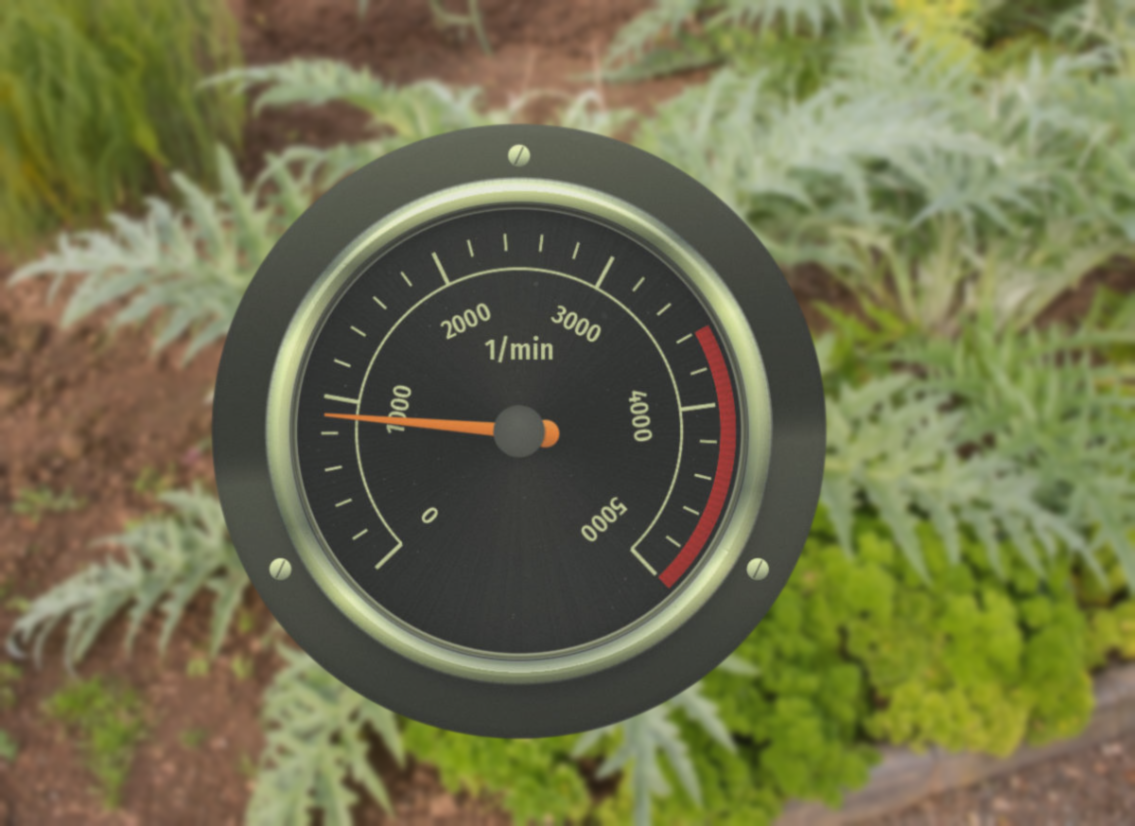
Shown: 900 (rpm)
